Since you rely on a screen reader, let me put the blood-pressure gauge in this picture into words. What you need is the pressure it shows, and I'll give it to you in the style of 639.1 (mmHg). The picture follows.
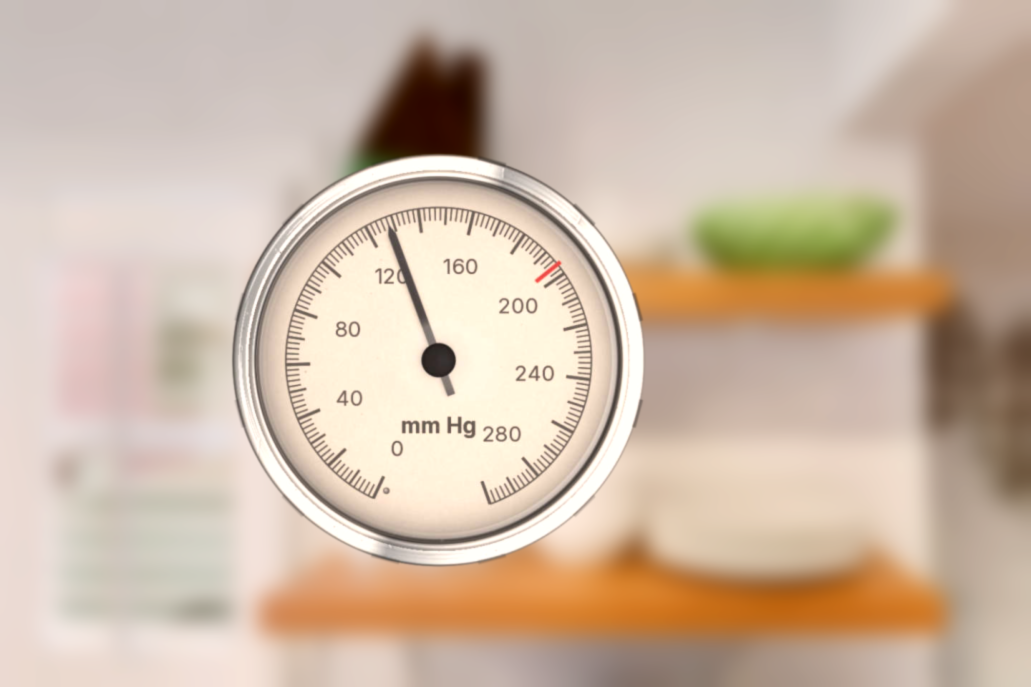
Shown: 128 (mmHg)
